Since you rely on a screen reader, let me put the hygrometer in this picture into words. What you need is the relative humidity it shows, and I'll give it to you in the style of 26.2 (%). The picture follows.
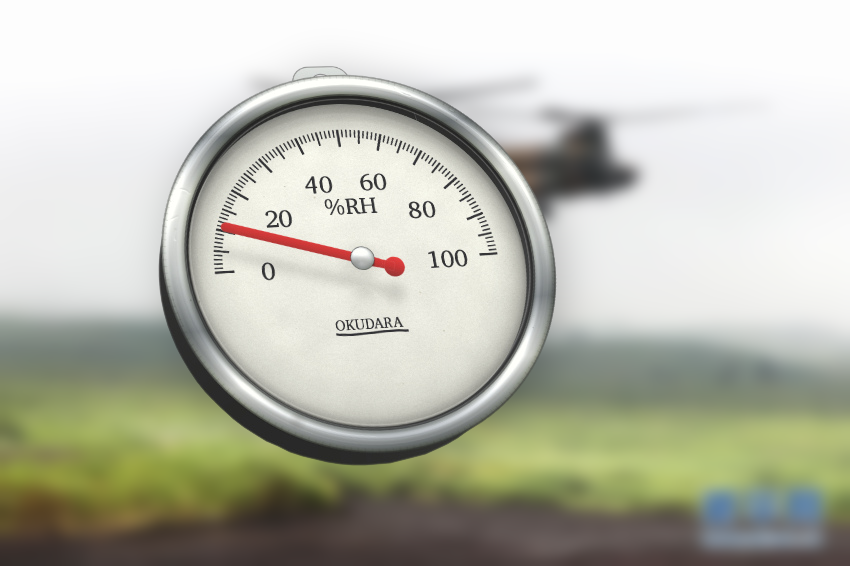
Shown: 10 (%)
